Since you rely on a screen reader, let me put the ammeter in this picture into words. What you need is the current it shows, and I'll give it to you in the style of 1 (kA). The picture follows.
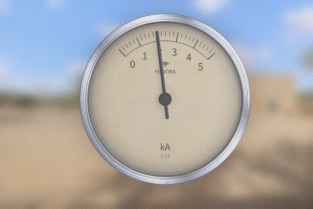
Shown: 2 (kA)
